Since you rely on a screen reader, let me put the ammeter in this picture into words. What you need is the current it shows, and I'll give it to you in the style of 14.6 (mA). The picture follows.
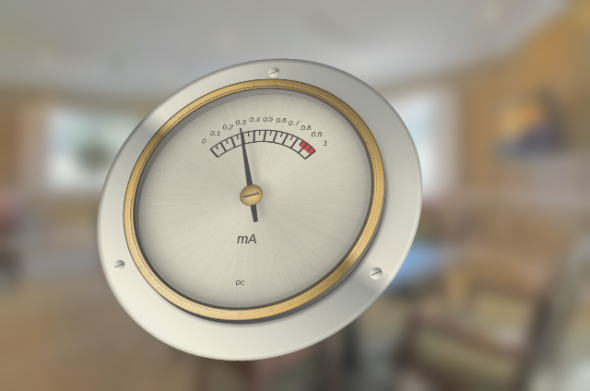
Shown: 0.3 (mA)
